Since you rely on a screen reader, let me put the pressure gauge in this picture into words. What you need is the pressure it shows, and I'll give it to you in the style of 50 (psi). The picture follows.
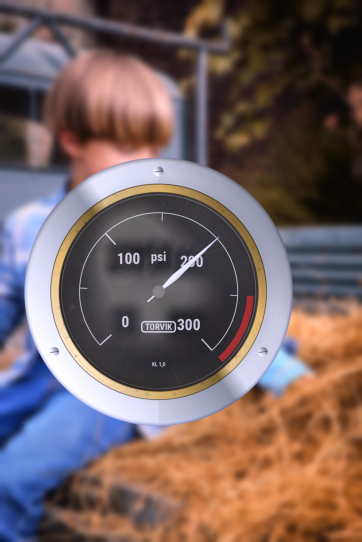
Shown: 200 (psi)
